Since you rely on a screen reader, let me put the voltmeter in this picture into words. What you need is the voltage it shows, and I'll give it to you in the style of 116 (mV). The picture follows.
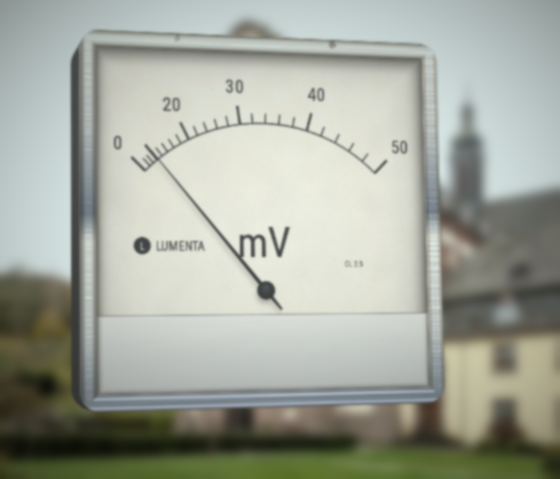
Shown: 10 (mV)
